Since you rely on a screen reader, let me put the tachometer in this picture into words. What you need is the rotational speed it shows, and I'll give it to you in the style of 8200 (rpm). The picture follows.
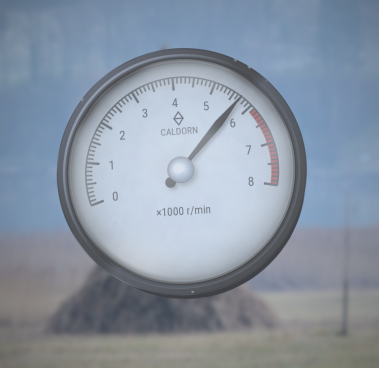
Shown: 5700 (rpm)
